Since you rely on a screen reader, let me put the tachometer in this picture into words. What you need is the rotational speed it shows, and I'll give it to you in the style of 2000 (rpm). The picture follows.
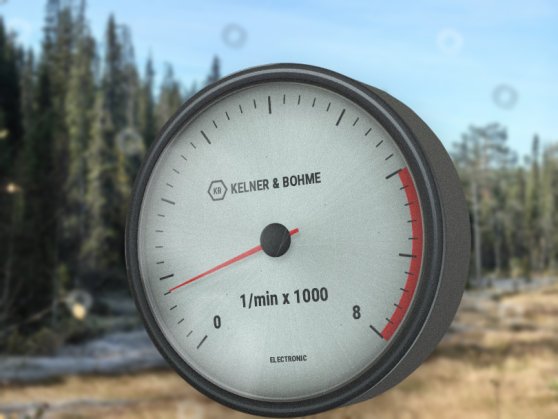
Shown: 800 (rpm)
